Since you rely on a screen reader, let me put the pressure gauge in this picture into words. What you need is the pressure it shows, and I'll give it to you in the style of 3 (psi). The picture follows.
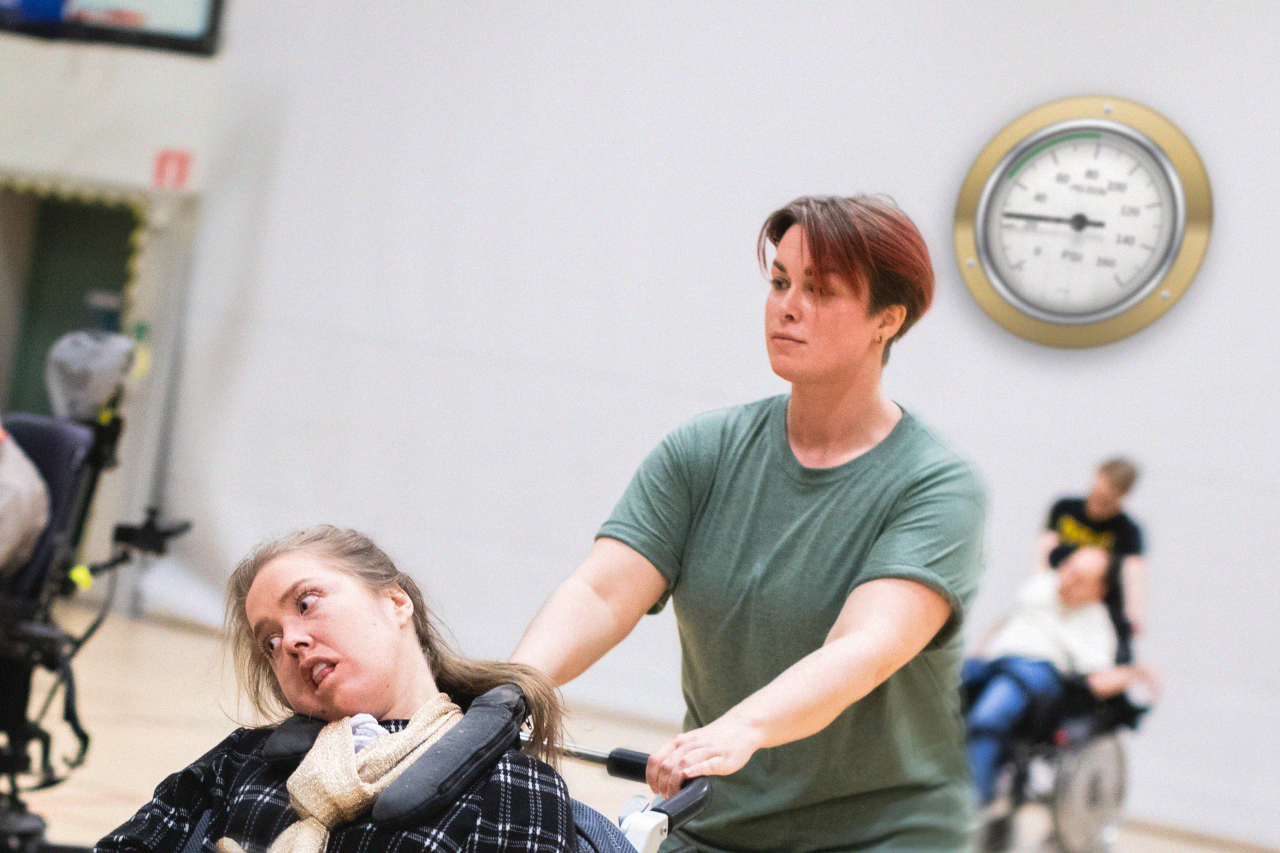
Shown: 25 (psi)
